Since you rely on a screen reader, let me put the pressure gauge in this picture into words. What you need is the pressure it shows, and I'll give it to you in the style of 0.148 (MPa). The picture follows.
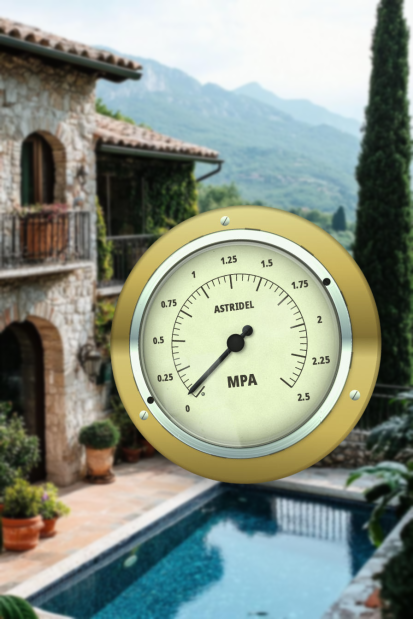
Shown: 0.05 (MPa)
